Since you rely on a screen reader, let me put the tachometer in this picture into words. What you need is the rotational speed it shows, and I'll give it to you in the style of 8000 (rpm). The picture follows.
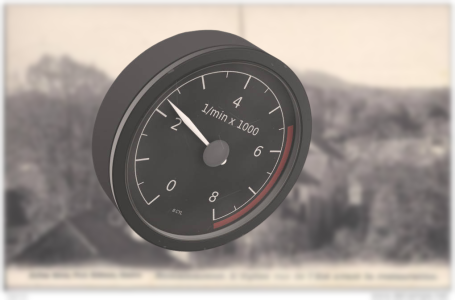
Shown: 2250 (rpm)
